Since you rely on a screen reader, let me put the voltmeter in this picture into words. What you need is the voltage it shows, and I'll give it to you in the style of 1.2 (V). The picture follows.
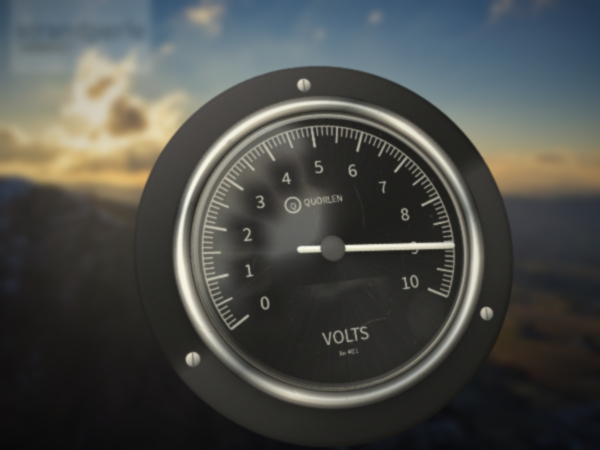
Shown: 9 (V)
